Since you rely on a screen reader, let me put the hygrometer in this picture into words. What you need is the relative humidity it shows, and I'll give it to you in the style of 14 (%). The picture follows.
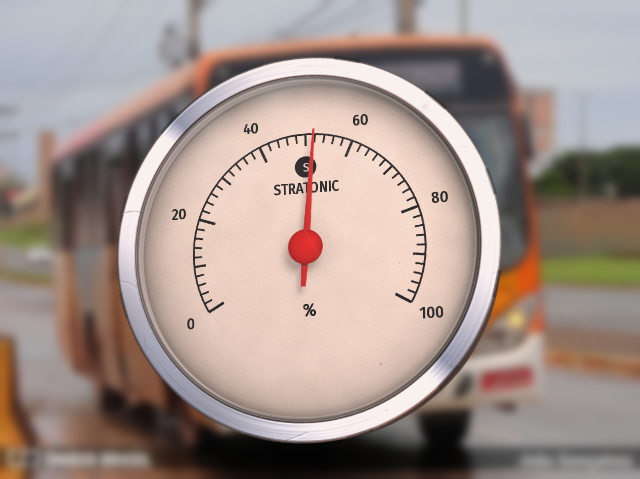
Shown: 52 (%)
